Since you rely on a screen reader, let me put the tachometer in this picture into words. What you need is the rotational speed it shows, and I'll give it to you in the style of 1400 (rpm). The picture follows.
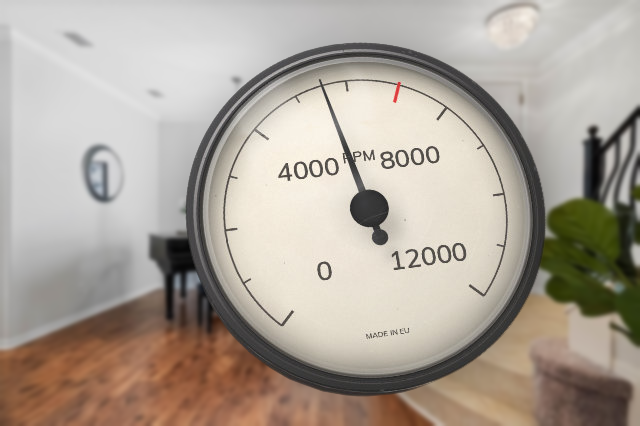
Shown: 5500 (rpm)
